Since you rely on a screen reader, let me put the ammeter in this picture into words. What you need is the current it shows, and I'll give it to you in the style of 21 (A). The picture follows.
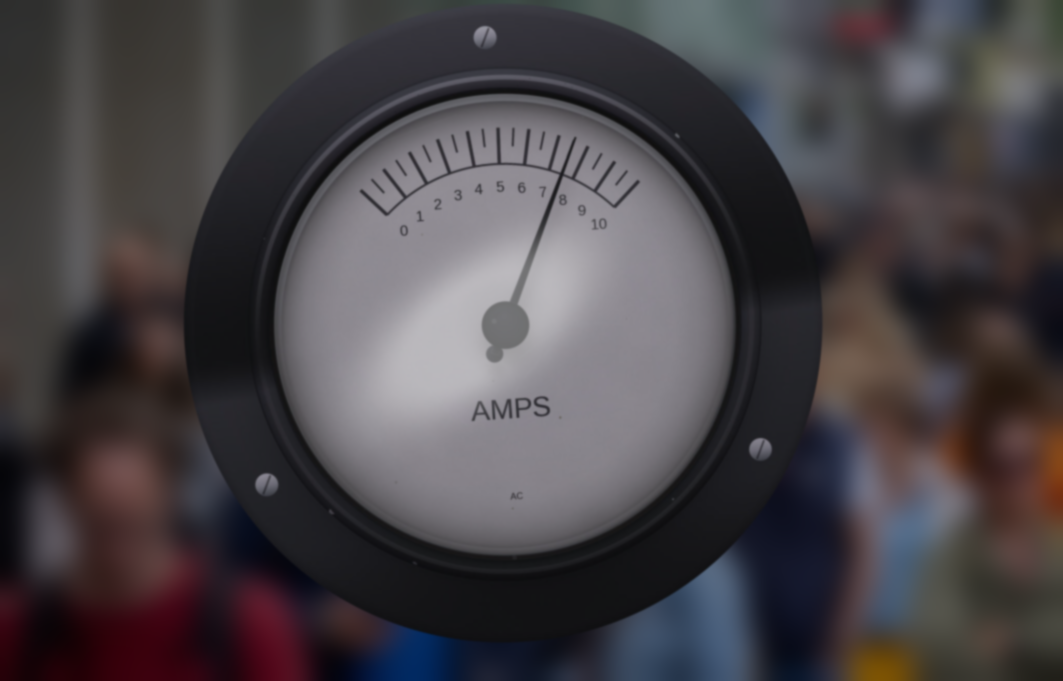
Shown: 7.5 (A)
